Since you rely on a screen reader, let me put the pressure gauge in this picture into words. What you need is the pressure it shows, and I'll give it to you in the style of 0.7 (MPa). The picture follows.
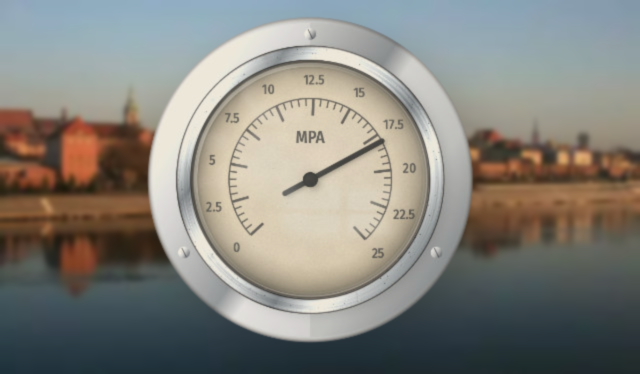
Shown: 18 (MPa)
